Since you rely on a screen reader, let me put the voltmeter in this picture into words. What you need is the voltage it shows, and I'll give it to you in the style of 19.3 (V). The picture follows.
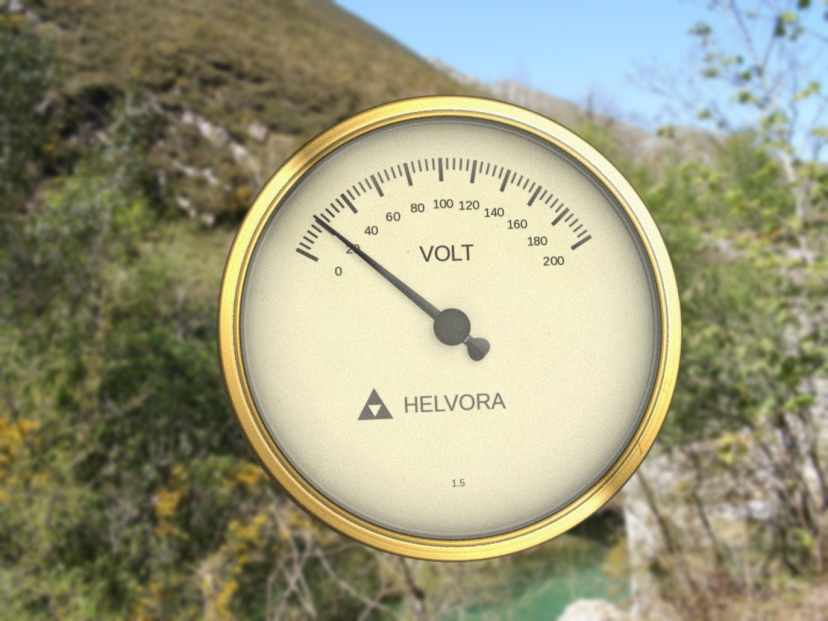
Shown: 20 (V)
